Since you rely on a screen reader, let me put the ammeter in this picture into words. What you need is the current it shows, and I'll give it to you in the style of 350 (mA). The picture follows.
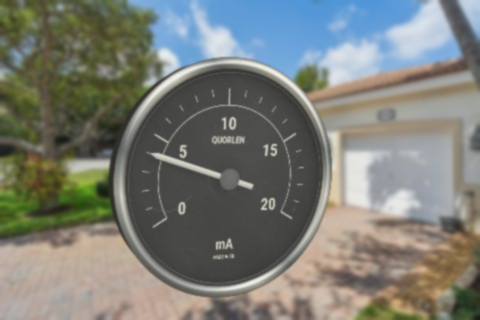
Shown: 4 (mA)
